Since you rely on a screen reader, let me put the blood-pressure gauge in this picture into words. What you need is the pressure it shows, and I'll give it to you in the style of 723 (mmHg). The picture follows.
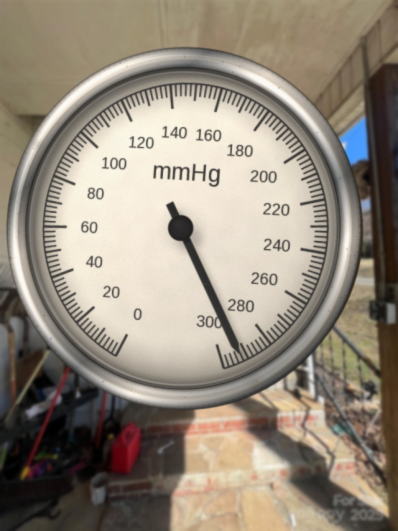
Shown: 292 (mmHg)
